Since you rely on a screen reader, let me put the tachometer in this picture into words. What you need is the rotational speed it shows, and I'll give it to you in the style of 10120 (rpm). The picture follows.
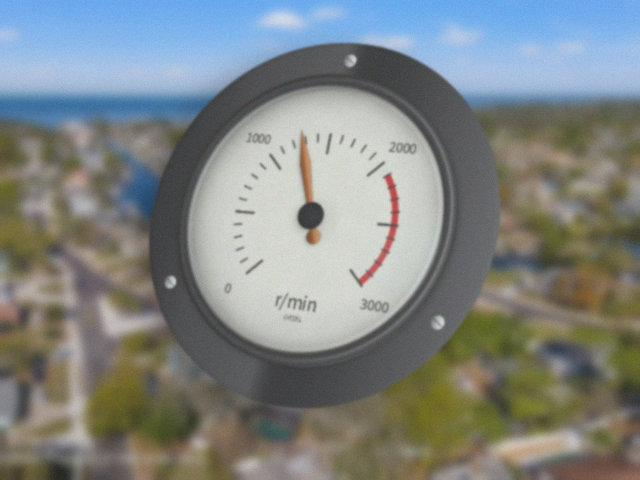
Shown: 1300 (rpm)
